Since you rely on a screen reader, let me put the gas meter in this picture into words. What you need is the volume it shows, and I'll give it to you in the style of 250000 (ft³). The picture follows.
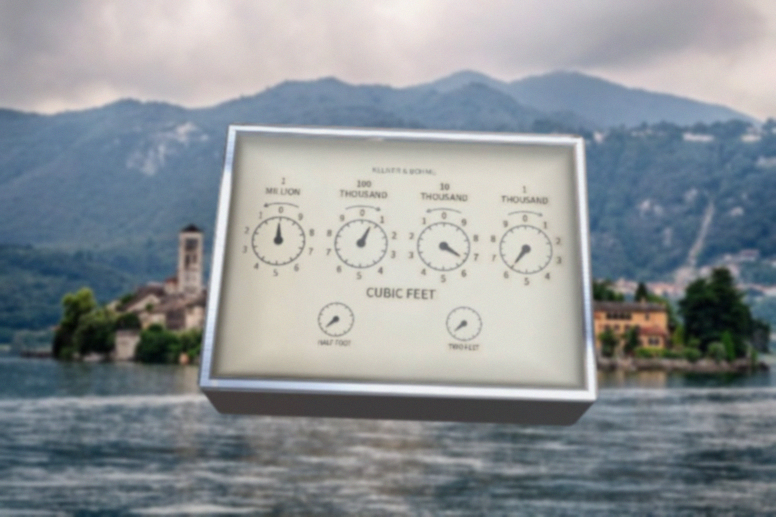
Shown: 6600 (ft³)
